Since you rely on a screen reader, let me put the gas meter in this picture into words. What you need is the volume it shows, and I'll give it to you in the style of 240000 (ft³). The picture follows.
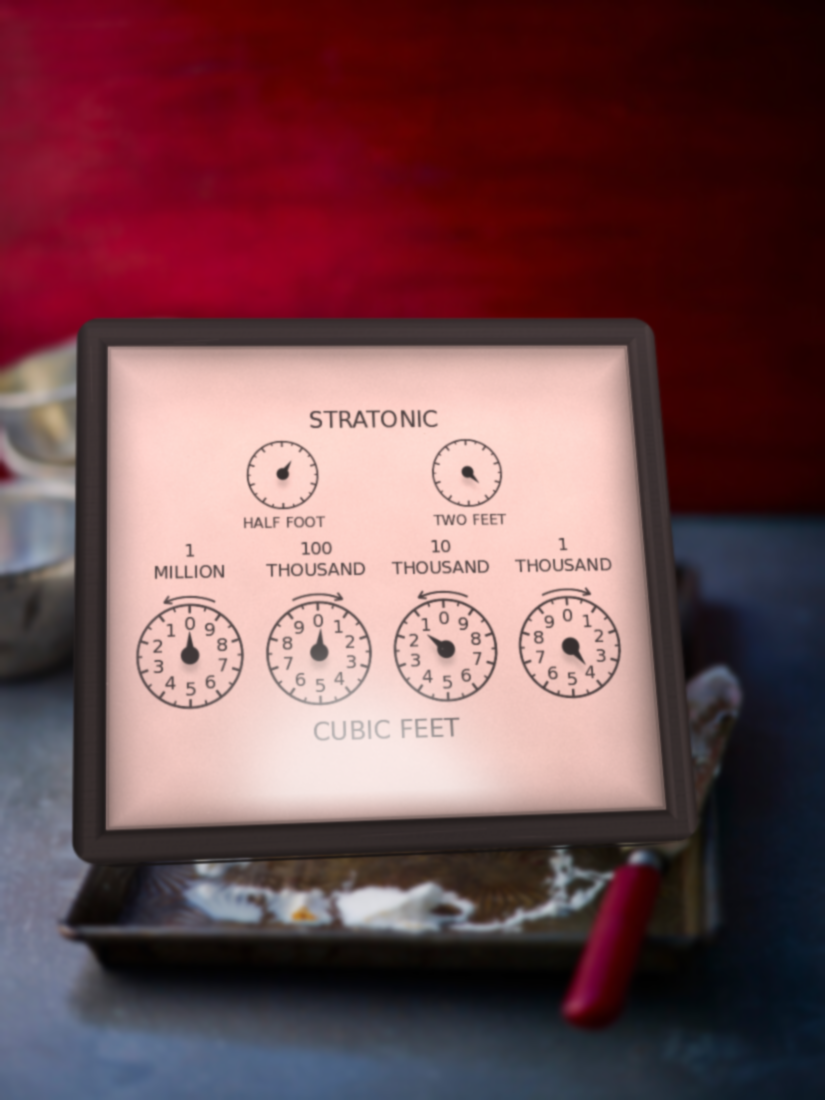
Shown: 1400 (ft³)
